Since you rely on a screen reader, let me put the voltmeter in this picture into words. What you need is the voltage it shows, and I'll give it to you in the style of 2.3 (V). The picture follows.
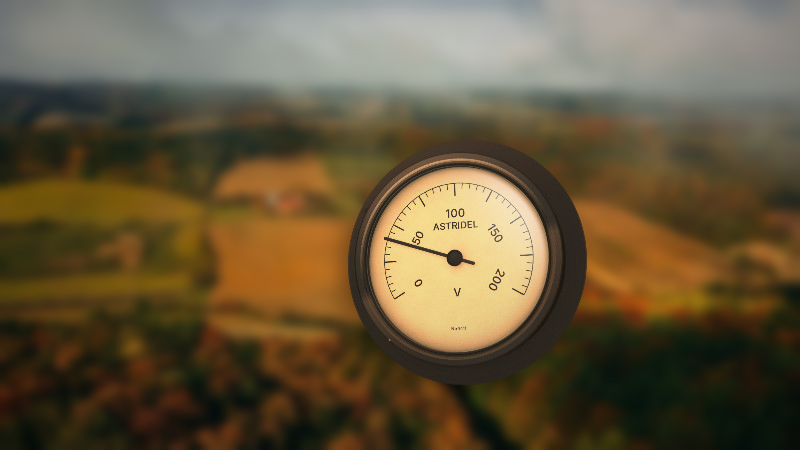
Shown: 40 (V)
